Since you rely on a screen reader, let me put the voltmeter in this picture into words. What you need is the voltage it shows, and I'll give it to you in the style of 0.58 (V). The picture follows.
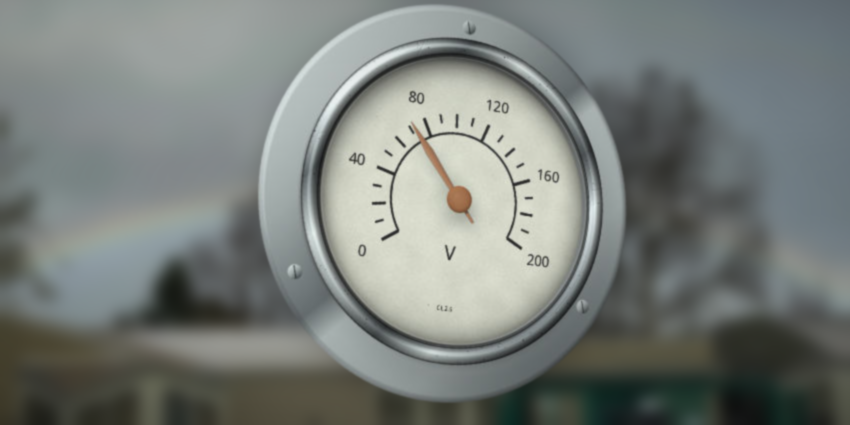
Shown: 70 (V)
